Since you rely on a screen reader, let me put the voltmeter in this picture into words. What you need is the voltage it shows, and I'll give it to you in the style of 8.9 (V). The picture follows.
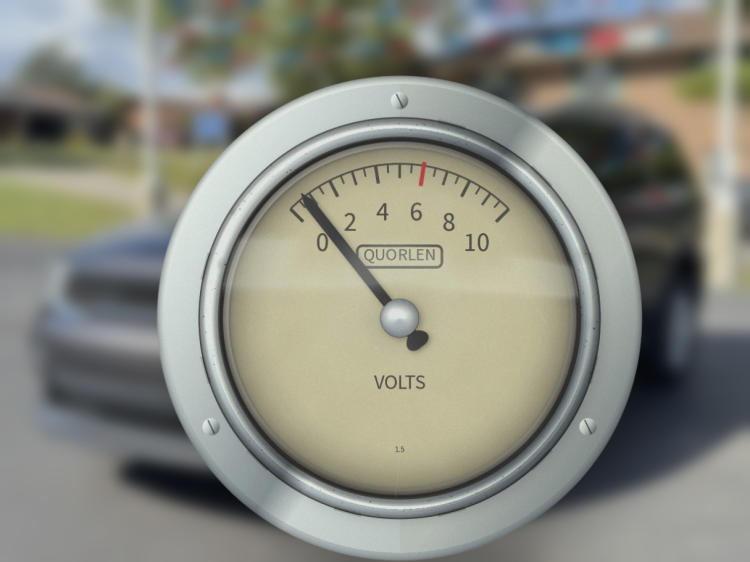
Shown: 0.75 (V)
